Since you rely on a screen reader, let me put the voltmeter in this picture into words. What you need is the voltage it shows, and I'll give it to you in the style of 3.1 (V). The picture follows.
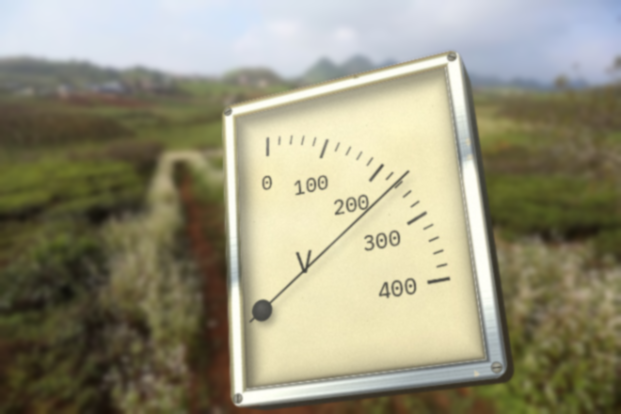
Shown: 240 (V)
